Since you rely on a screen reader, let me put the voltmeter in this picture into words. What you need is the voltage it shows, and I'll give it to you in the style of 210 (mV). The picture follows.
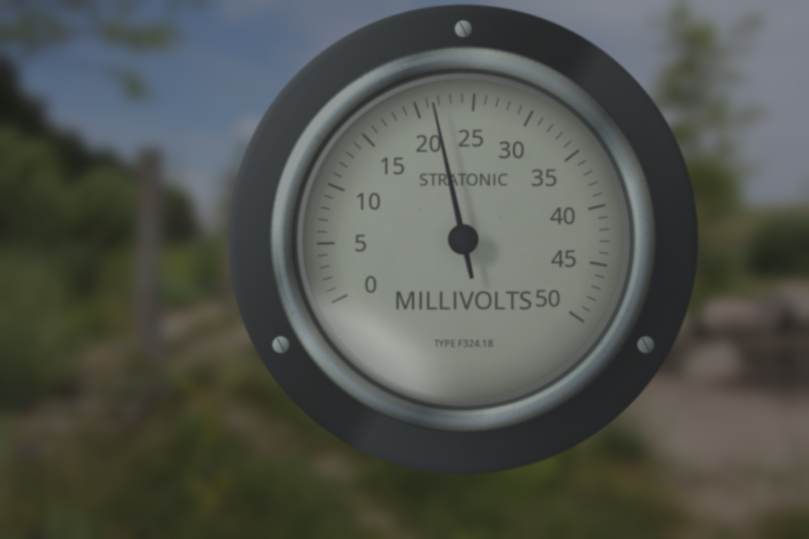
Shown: 21.5 (mV)
